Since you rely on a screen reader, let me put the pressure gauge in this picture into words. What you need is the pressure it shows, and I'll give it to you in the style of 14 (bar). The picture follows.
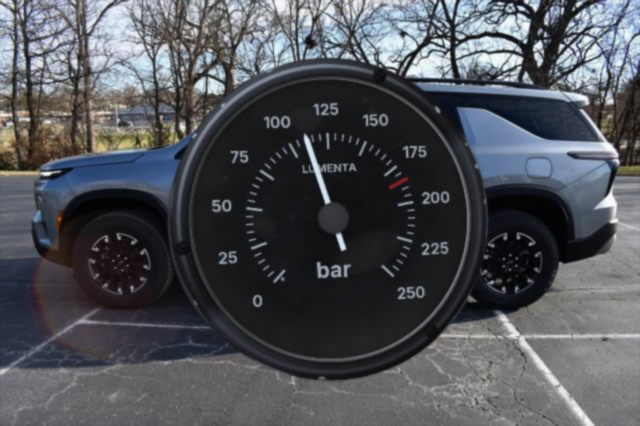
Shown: 110 (bar)
